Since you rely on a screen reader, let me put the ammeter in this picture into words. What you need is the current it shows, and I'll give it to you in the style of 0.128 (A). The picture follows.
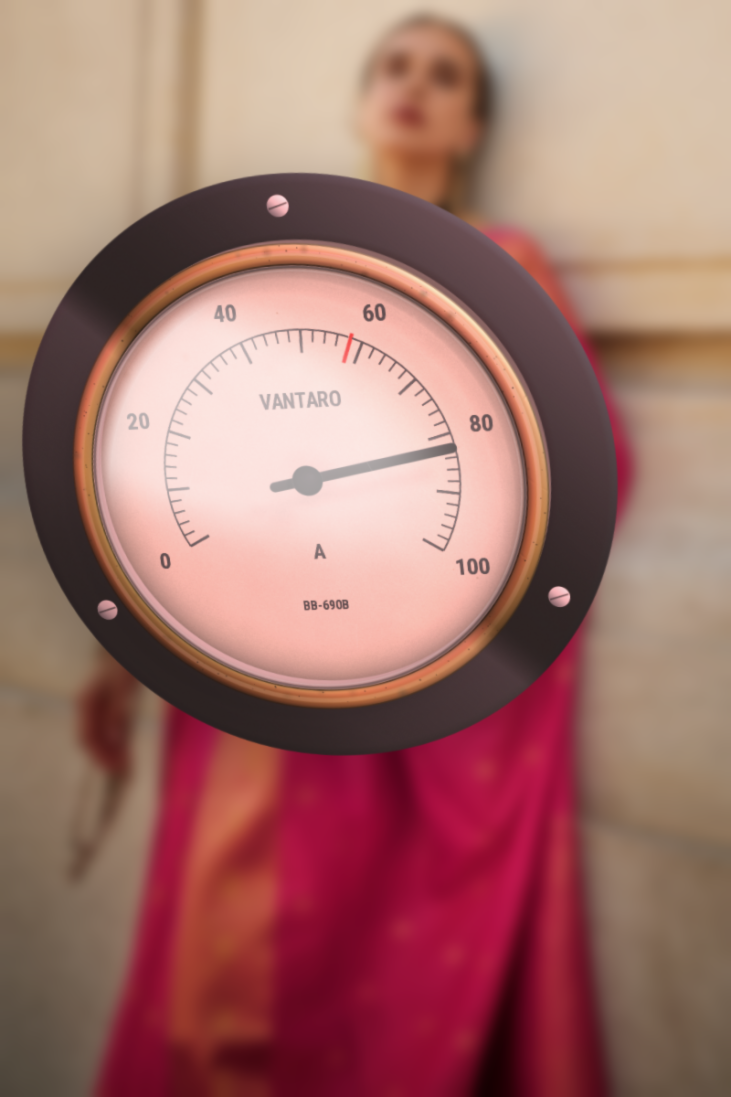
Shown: 82 (A)
